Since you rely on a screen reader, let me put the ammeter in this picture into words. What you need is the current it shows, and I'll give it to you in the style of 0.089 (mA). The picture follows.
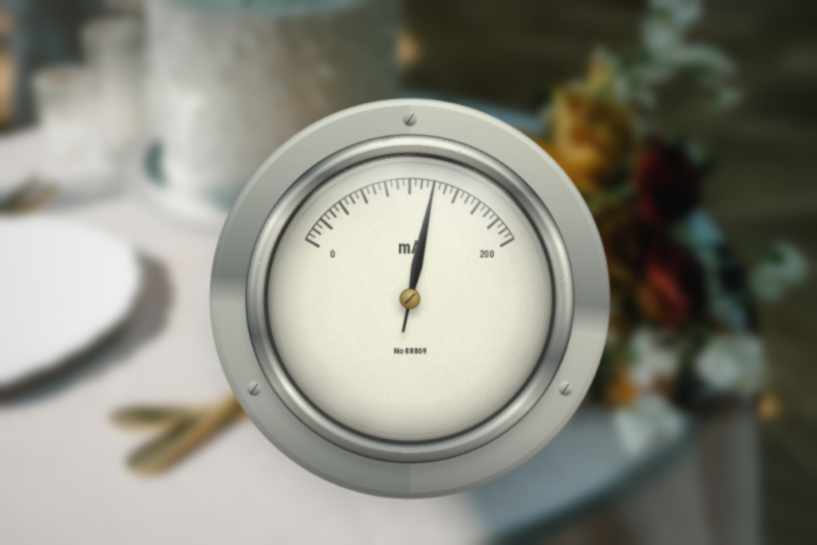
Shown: 120 (mA)
